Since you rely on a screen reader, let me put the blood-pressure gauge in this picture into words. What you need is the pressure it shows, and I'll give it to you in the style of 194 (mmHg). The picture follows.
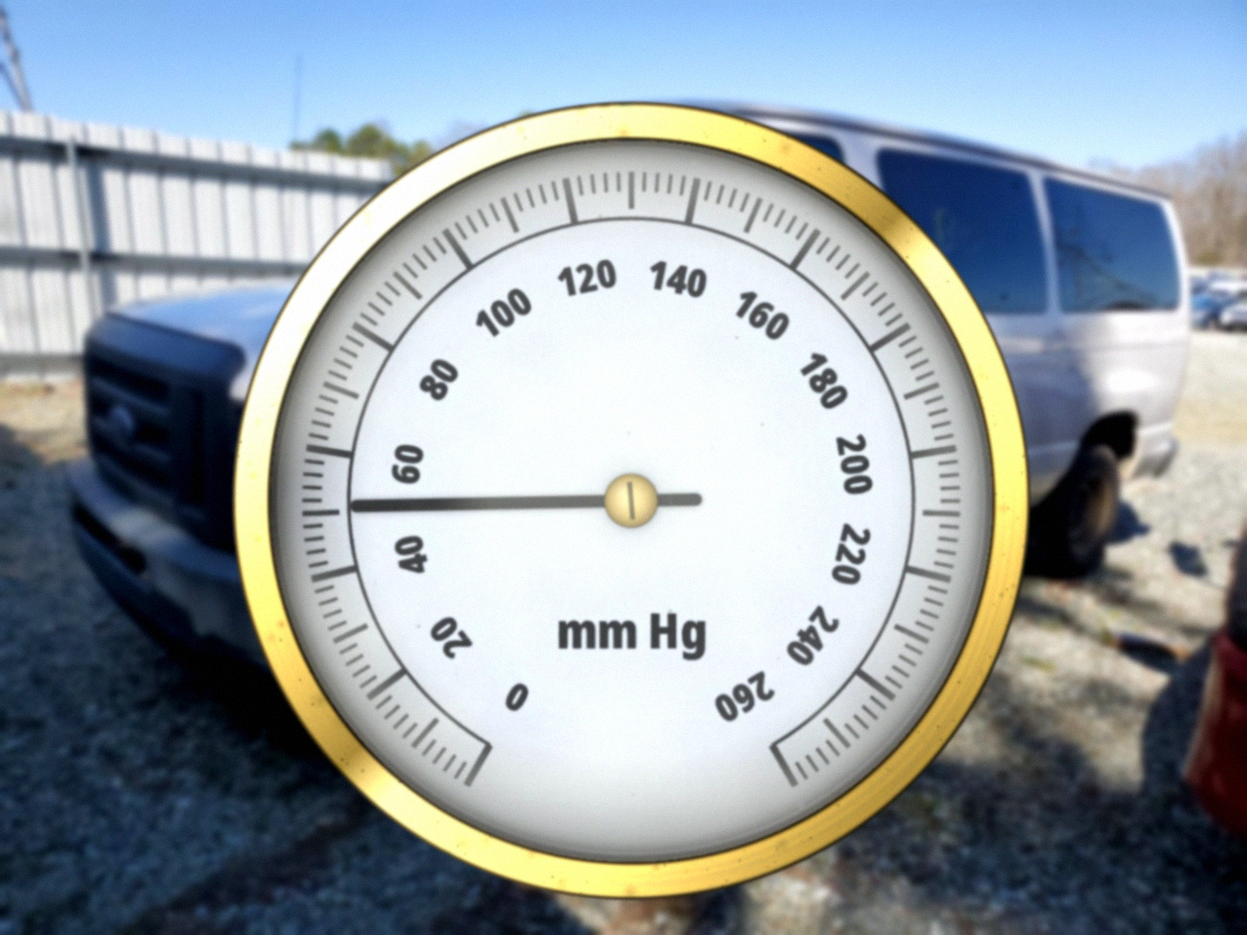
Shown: 51 (mmHg)
